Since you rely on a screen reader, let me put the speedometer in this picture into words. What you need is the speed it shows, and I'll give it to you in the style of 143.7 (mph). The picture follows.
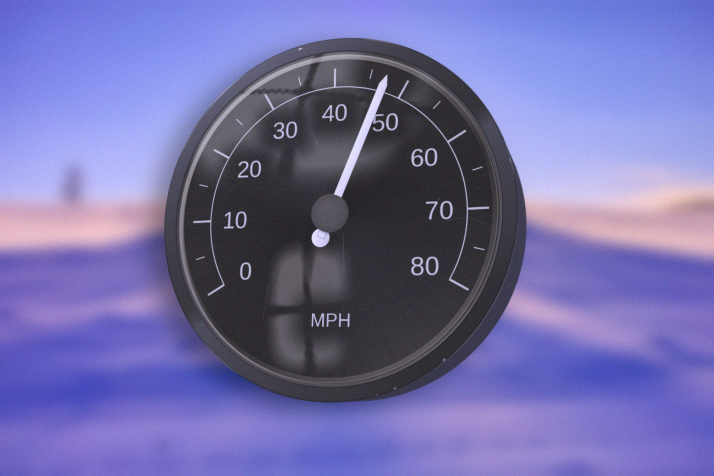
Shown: 47.5 (mph)
